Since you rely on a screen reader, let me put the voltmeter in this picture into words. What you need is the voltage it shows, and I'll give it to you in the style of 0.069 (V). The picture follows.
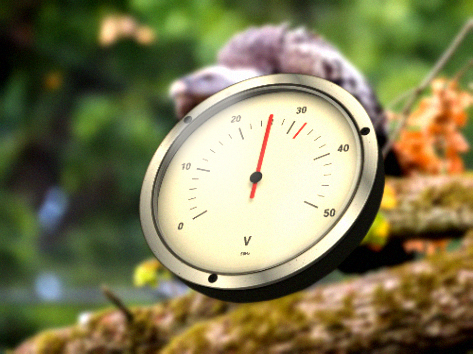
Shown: 26 (V)
